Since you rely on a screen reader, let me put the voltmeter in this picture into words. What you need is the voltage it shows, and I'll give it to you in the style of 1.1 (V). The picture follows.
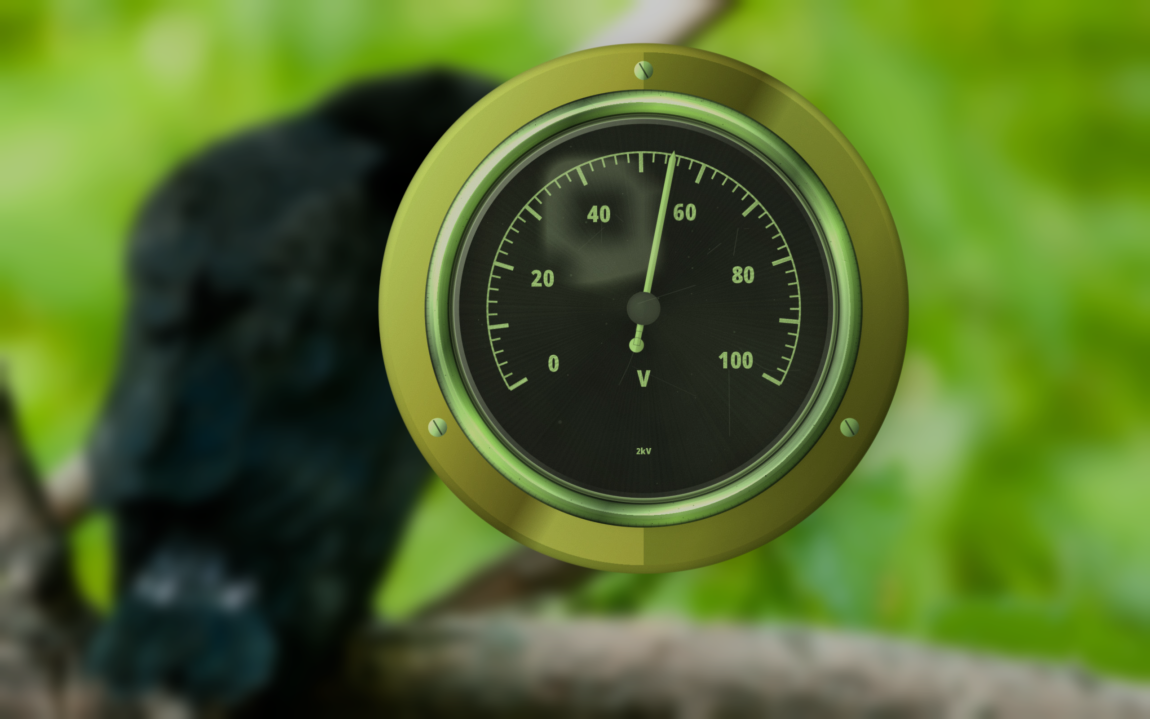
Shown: 55 (V)
